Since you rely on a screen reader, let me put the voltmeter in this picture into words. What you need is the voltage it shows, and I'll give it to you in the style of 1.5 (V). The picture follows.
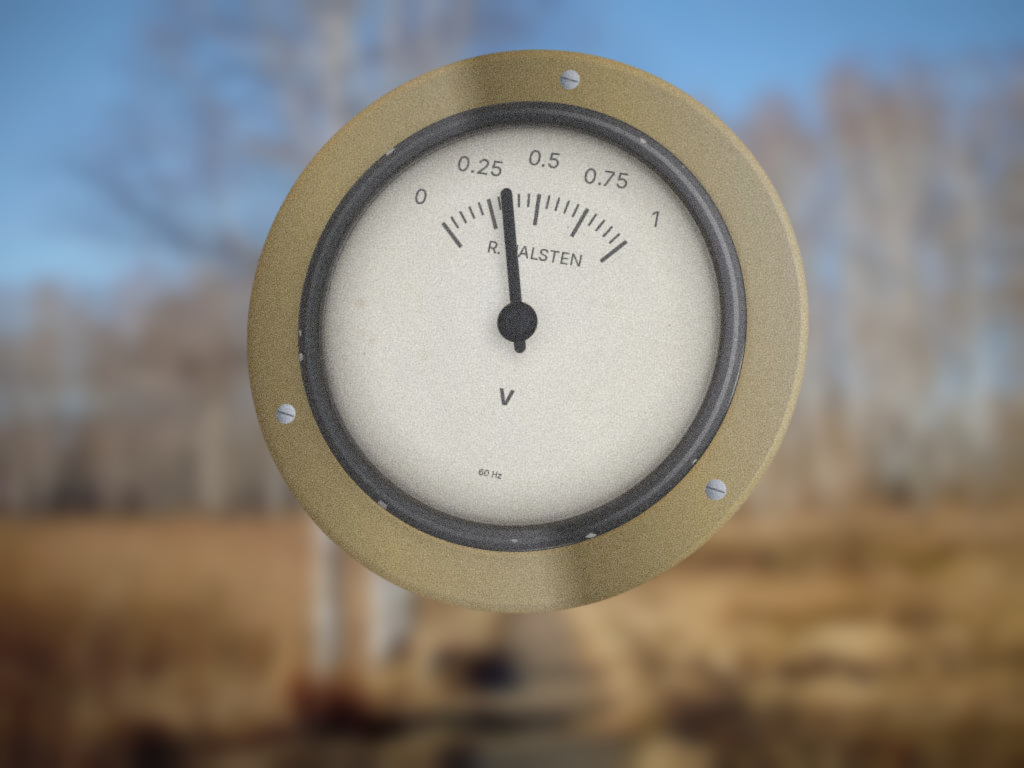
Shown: 0.35 (V)
